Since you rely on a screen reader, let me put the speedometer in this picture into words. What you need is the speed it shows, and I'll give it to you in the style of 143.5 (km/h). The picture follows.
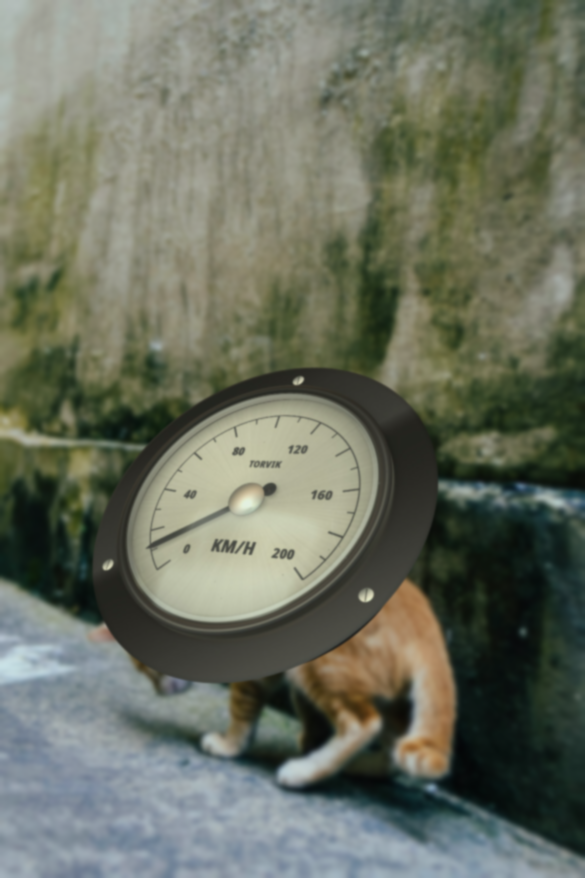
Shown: 10 (km/h)
